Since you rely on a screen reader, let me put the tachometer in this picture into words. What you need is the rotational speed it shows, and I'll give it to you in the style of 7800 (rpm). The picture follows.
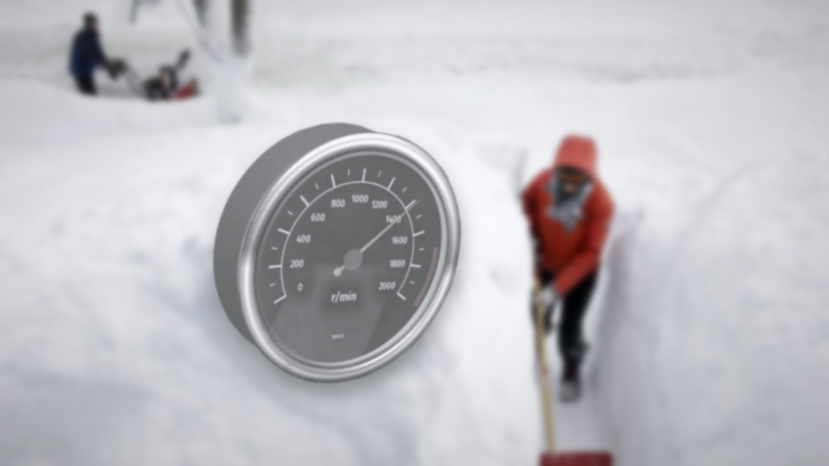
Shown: 1400 (rpm)
